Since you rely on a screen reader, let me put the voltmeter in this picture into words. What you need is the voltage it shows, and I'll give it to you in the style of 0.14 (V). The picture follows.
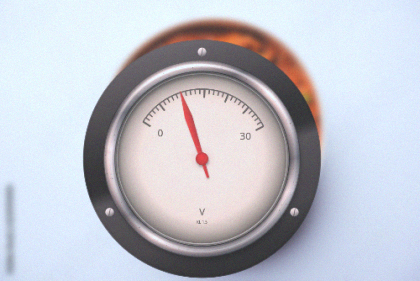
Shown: 10 (V)
